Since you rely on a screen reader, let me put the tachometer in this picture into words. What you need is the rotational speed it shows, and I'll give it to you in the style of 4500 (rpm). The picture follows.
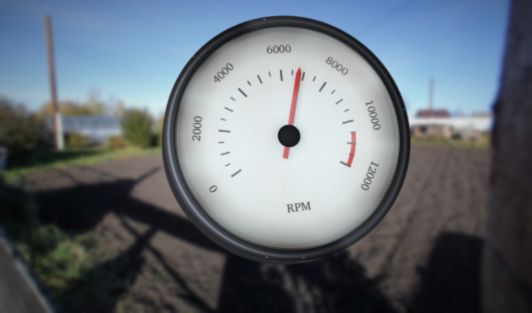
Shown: 6750 (rpm)
